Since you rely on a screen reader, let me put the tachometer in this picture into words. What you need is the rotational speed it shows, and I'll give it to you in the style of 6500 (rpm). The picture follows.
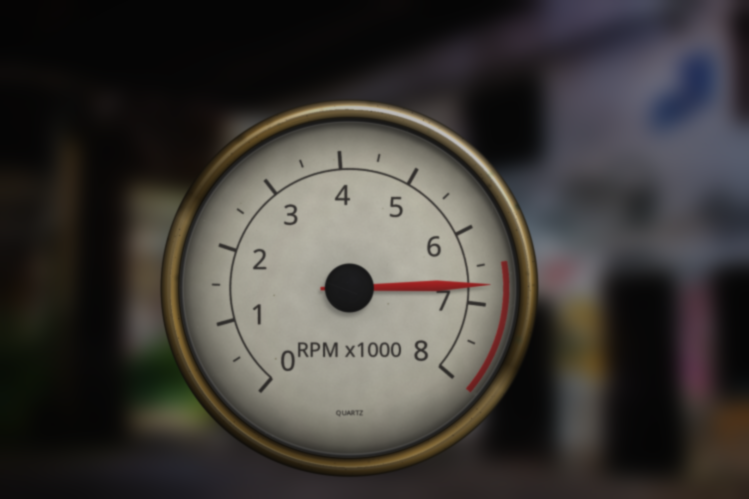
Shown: 6750 (rpm)
